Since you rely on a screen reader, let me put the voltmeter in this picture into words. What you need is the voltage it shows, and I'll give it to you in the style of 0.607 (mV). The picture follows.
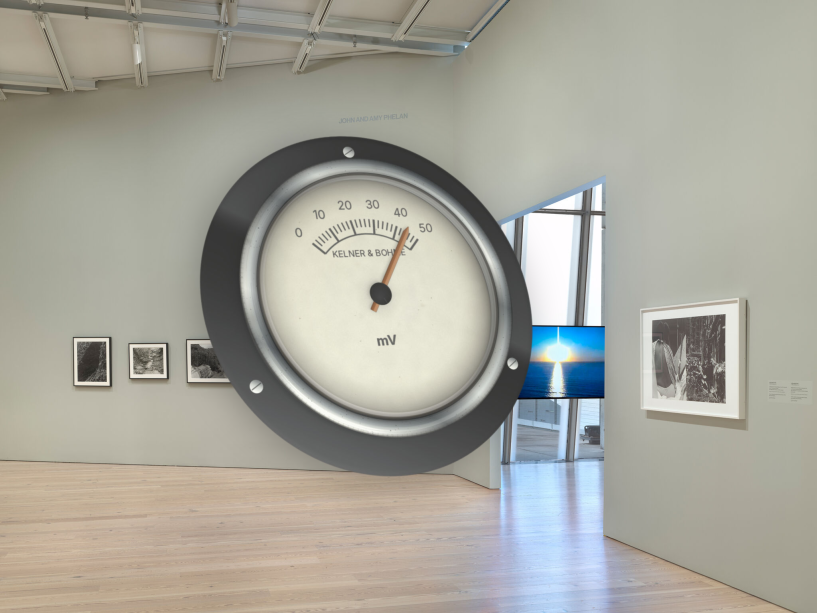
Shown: 44 (mV)
